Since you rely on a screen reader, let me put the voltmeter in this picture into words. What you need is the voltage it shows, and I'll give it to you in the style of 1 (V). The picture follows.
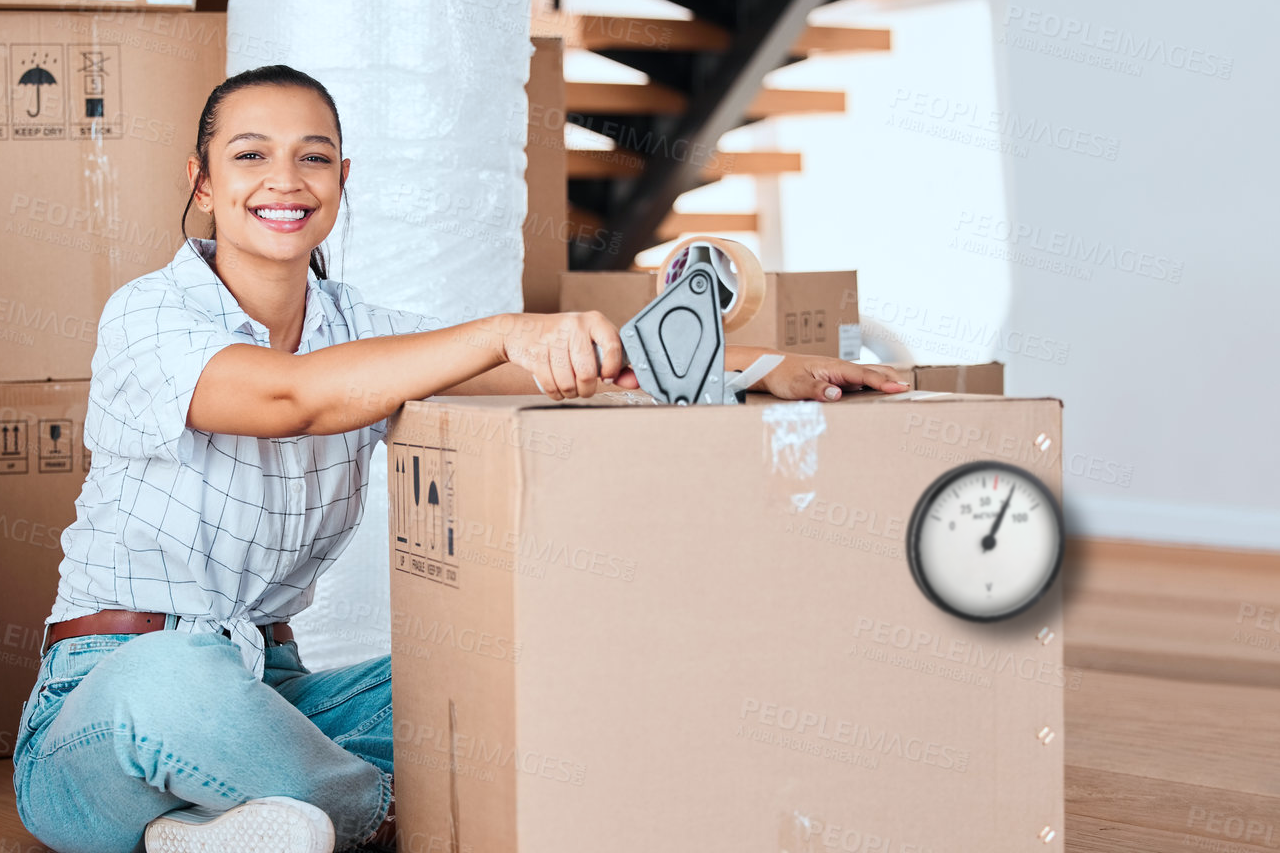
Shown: 75 (V)
